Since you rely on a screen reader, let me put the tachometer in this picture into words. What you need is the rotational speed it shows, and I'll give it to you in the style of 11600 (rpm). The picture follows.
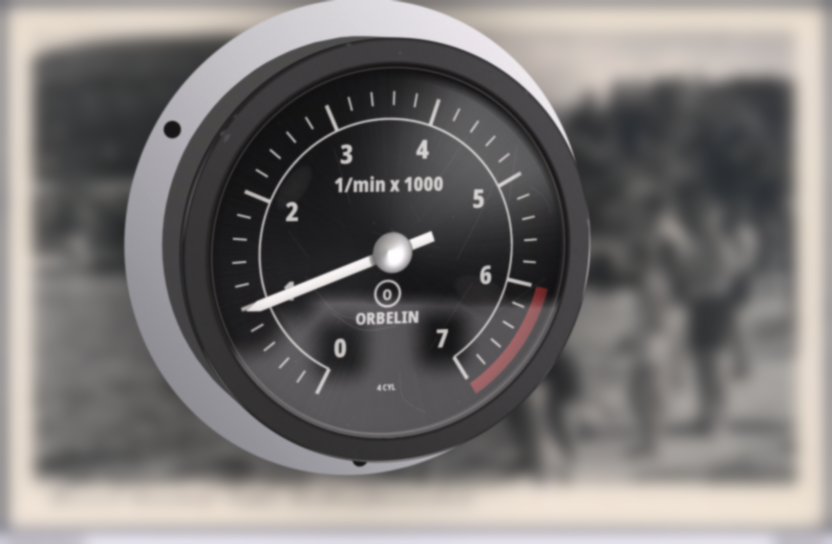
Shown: 1000 (rpm)
